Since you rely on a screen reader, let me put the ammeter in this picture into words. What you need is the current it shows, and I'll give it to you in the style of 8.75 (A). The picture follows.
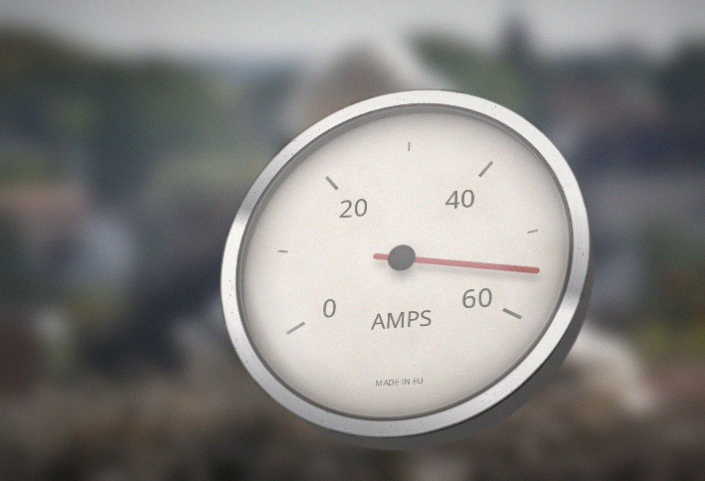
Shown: 55 (A)
